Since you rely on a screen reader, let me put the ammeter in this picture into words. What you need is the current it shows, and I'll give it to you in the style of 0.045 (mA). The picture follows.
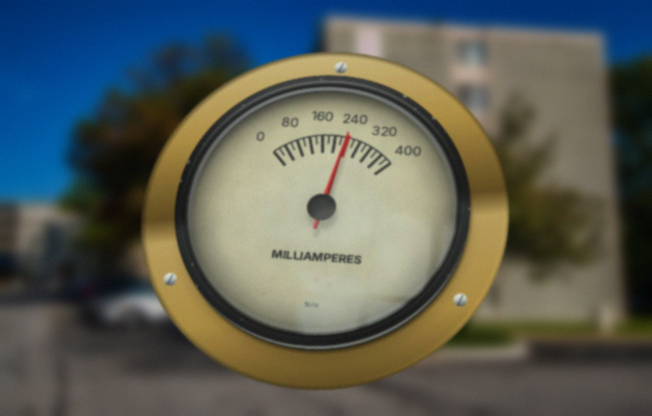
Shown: 240 (mA)
